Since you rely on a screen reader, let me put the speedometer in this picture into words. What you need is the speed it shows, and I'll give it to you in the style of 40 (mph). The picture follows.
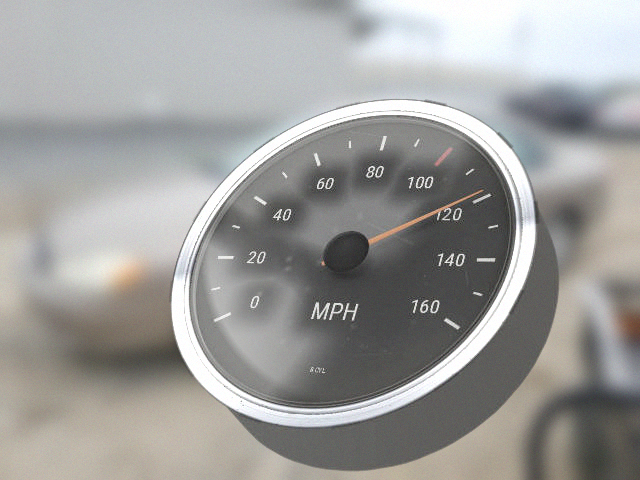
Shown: 120 (mph)
